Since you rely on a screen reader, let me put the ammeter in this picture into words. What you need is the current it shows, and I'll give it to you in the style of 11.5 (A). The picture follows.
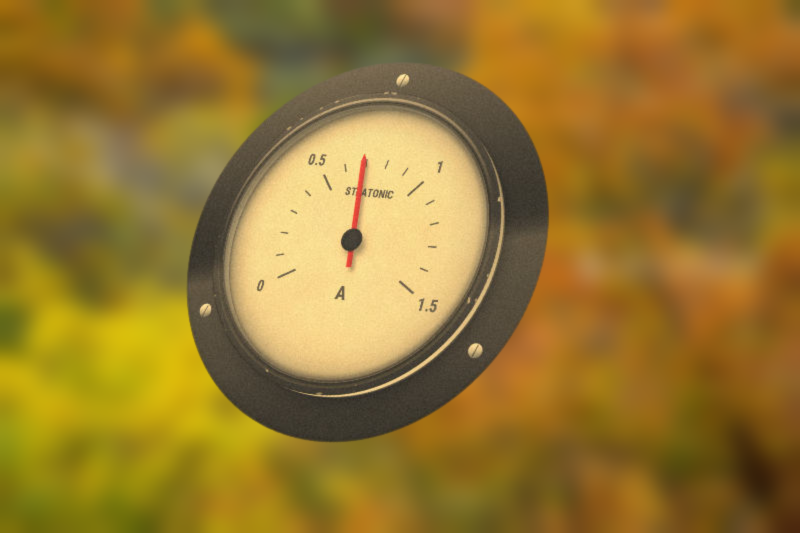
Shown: 0.7 (A)
